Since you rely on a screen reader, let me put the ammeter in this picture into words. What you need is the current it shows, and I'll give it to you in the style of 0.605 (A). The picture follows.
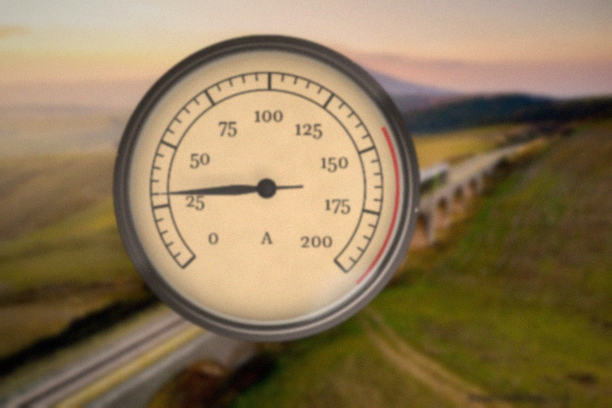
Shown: 30 (A)
